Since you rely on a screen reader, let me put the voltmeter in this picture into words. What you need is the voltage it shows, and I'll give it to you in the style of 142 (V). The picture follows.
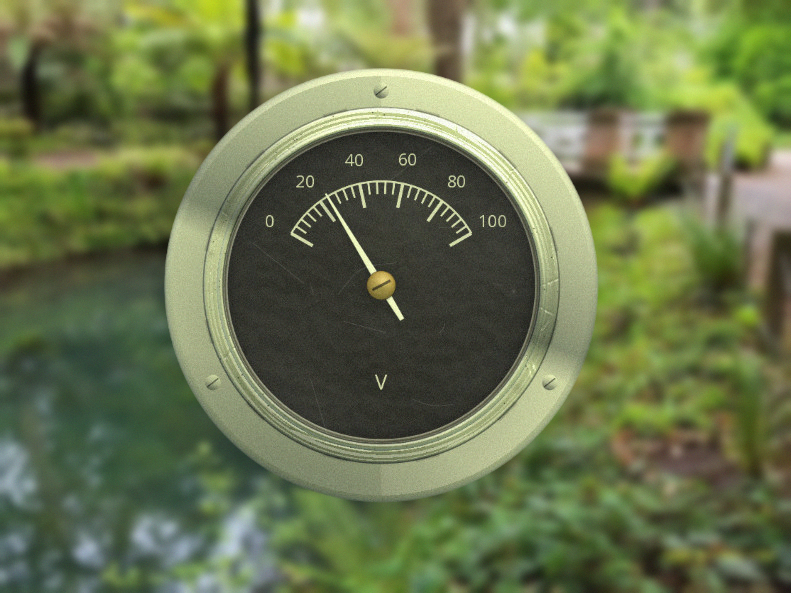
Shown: 24 (V)
